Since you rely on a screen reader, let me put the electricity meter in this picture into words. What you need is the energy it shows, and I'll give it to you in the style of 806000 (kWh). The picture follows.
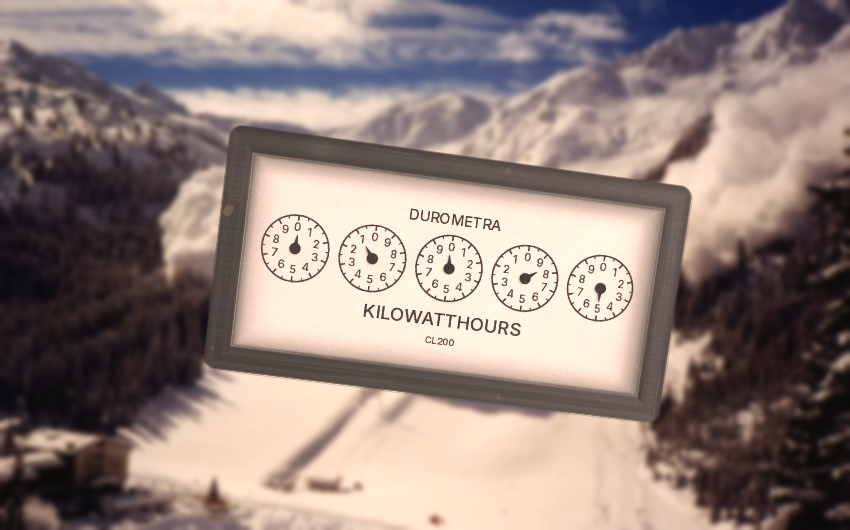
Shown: 985 (kWh)
